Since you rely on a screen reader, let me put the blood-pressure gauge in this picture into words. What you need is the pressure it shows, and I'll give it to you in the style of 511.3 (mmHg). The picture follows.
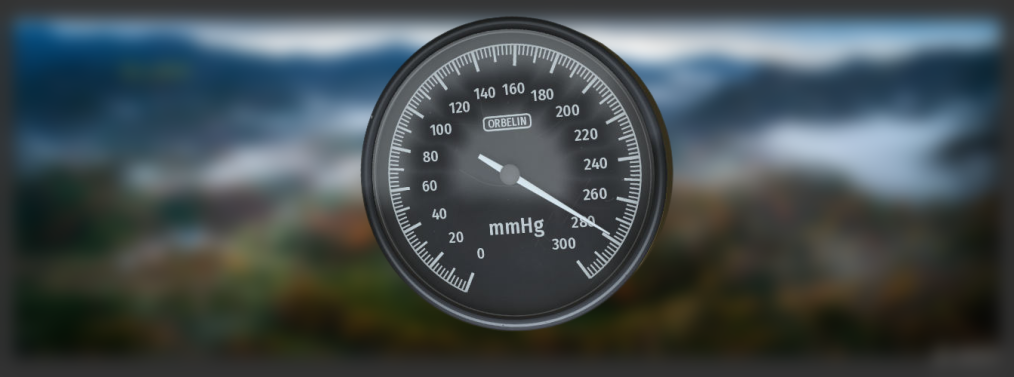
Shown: 278 (mmHg)
